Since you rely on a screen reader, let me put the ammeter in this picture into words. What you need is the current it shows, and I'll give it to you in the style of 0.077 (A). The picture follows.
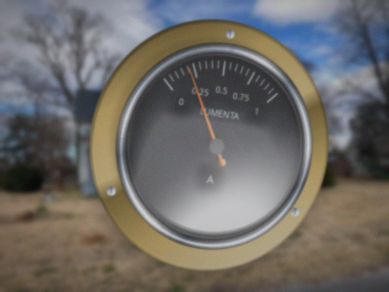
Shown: 0.2 (A)
